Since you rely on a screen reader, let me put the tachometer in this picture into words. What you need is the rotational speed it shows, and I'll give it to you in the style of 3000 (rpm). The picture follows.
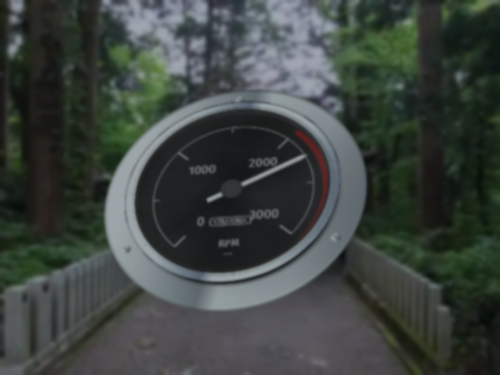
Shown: 2250 (rpm)
